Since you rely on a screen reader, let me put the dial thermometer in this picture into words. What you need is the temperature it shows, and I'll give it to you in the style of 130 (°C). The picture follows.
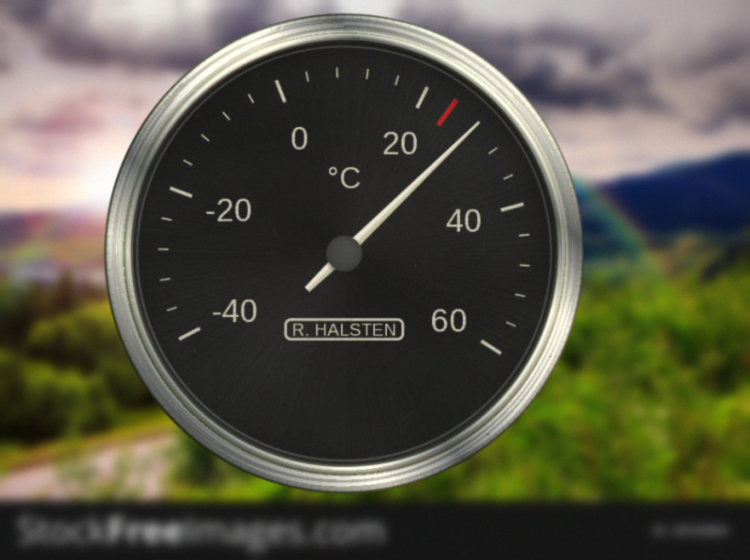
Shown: 28 (°C)
